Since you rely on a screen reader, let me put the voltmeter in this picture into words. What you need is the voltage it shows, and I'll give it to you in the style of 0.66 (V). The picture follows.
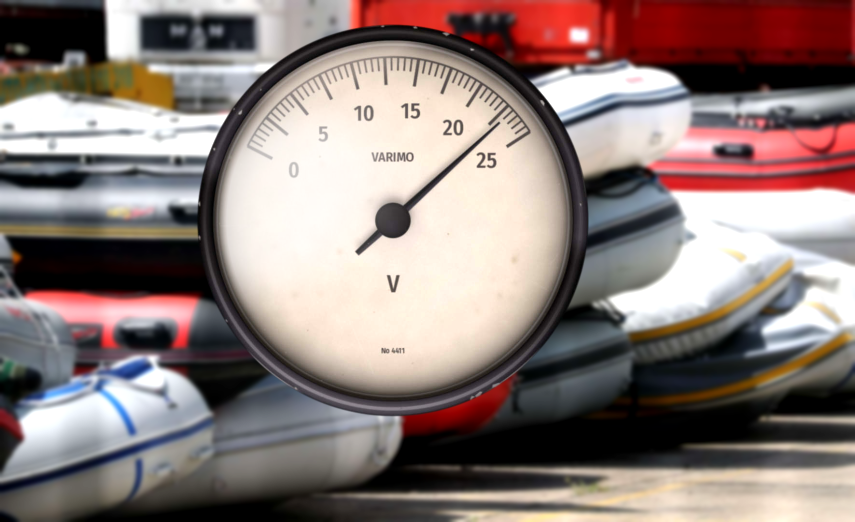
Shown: 23 (V)
